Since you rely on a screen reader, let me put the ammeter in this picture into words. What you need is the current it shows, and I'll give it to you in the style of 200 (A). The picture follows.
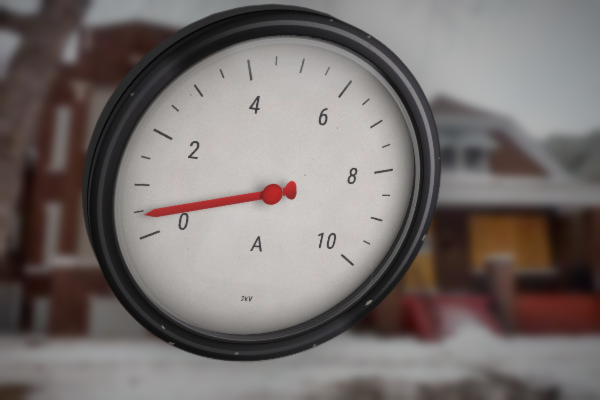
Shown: 0.5 (A)
